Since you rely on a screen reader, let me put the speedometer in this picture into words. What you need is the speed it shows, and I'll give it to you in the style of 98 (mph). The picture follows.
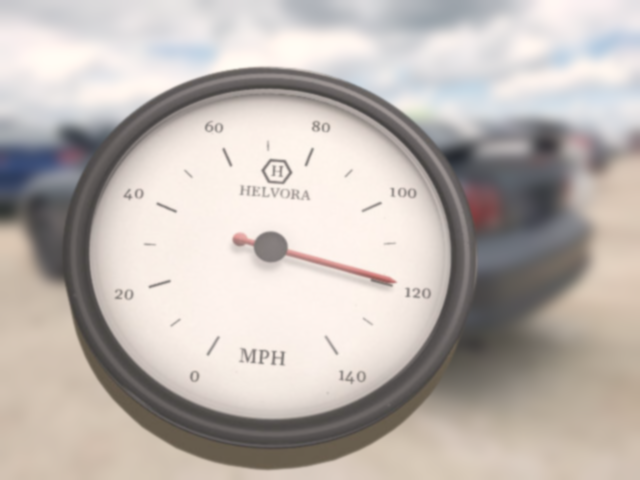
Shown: 120 (mph)
